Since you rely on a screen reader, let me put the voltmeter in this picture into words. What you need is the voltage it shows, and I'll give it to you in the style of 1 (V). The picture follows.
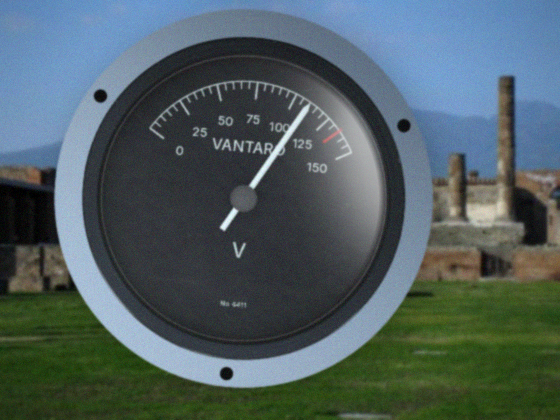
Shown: 110 (V)
